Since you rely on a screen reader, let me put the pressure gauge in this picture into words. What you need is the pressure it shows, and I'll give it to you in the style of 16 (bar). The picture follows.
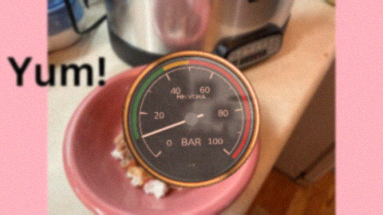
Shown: 10 (bar)
